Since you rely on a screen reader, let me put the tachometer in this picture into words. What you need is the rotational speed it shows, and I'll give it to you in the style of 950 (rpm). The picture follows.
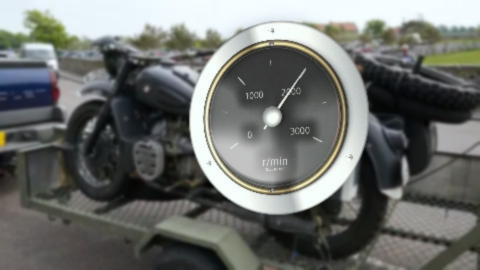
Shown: 2000 (rpm)
